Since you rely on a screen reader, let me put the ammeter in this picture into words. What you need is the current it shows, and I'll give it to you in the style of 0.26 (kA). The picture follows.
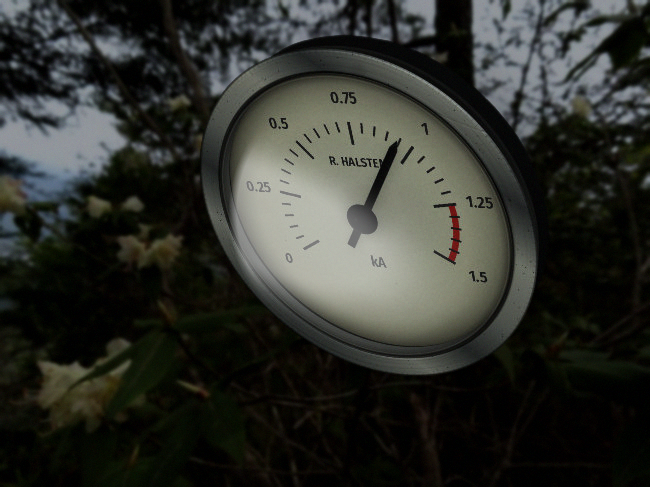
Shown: 0.95 (kA)
